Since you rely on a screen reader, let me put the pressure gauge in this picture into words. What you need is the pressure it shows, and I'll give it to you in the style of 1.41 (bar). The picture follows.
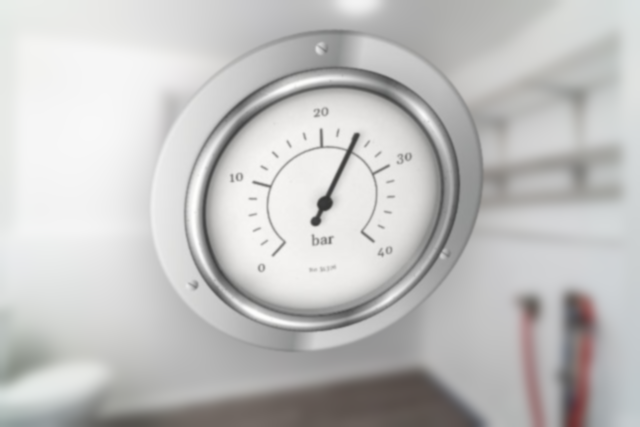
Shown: 24 (bar)
